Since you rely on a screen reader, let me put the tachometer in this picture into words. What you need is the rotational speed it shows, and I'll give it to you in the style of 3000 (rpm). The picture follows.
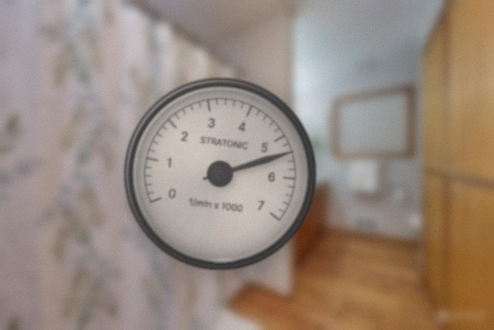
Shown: 5400 (rpm)
